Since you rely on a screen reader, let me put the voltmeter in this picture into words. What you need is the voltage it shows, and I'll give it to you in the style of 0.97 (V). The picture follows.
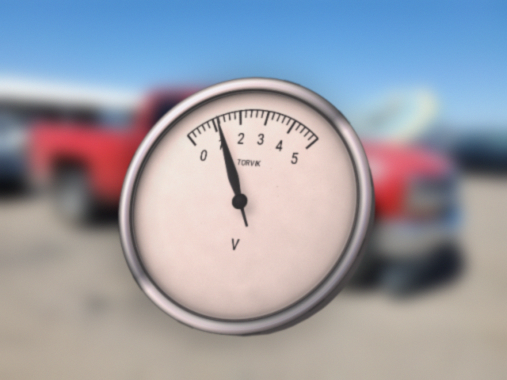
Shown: 1.2 (V)
